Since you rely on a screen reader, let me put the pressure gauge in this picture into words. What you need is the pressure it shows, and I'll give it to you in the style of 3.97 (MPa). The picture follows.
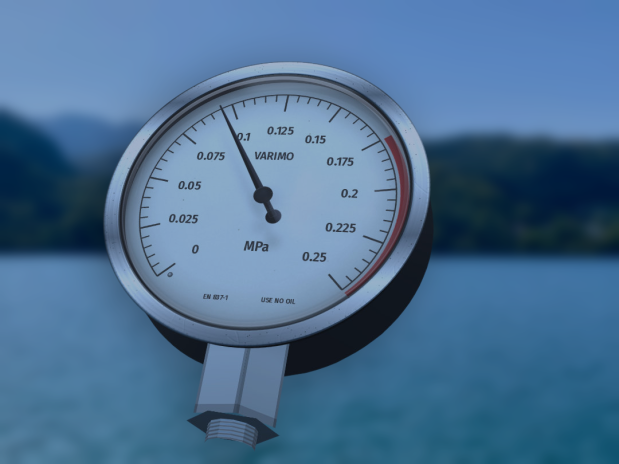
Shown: 0.095 (MPa)
